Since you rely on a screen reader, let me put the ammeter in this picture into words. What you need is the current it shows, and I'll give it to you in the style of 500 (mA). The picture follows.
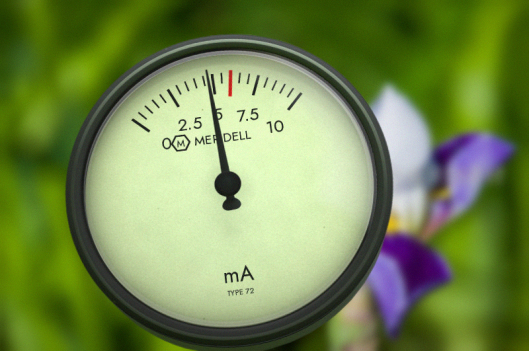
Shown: 4.75 (mA)
